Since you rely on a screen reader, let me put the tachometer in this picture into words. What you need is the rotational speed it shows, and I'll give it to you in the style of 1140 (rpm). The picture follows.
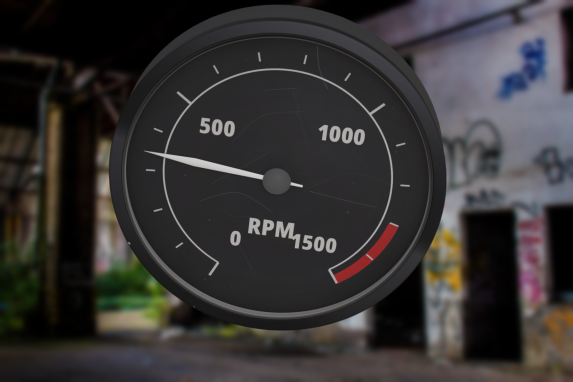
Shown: 350 (rpm)
